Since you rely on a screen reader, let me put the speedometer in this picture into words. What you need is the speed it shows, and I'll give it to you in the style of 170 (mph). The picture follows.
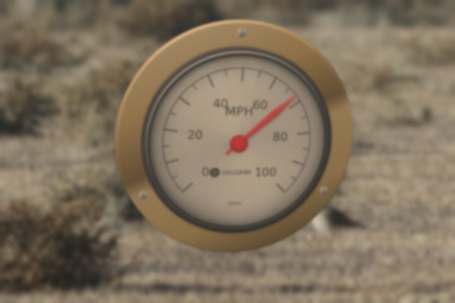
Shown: 67.5 (mph)
